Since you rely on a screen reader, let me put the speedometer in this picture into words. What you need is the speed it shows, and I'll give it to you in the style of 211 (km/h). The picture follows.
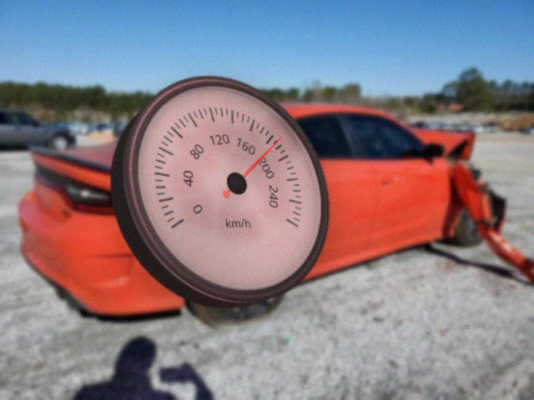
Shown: 185 (km/h)
